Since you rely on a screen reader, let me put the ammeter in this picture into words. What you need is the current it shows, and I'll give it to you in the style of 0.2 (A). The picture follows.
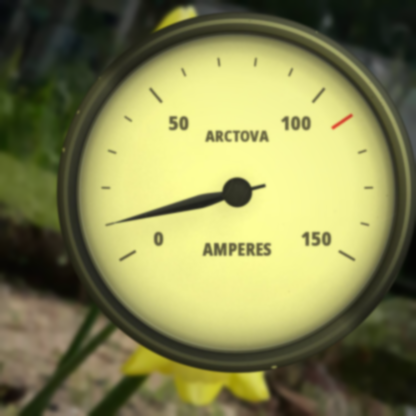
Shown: 10 (A)
